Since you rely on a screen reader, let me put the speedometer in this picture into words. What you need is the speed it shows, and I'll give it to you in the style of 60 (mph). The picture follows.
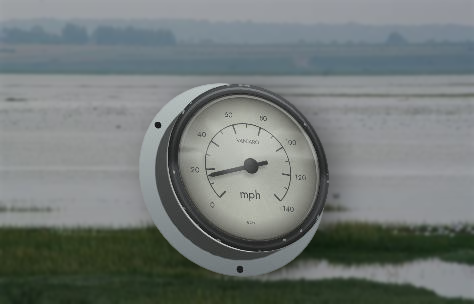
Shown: 15 (mph)
